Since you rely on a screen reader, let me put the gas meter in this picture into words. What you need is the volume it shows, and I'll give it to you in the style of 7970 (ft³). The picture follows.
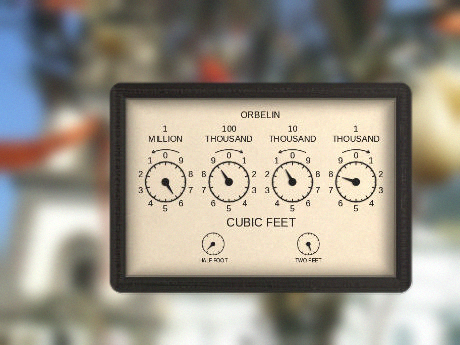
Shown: 590800 (ft³)
